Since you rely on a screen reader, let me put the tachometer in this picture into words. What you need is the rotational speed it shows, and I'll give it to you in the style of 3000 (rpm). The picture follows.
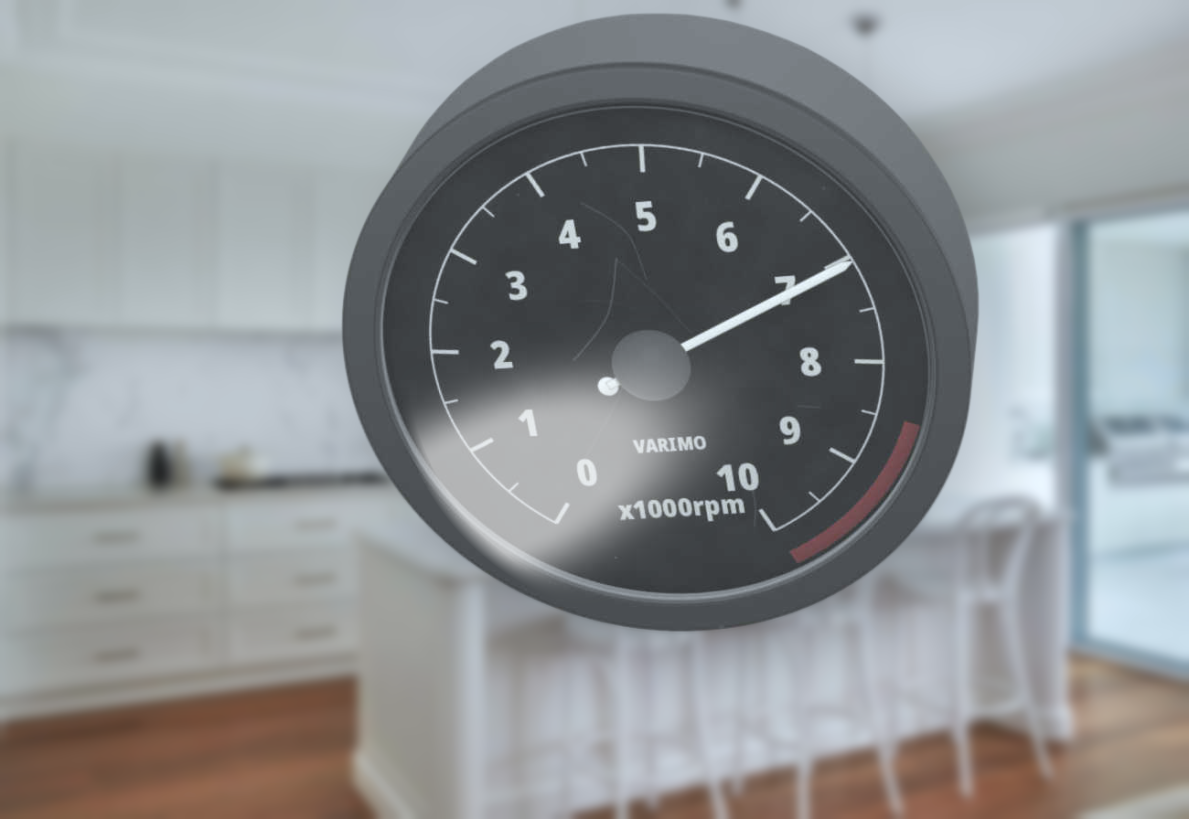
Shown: 7000 (rpm)
